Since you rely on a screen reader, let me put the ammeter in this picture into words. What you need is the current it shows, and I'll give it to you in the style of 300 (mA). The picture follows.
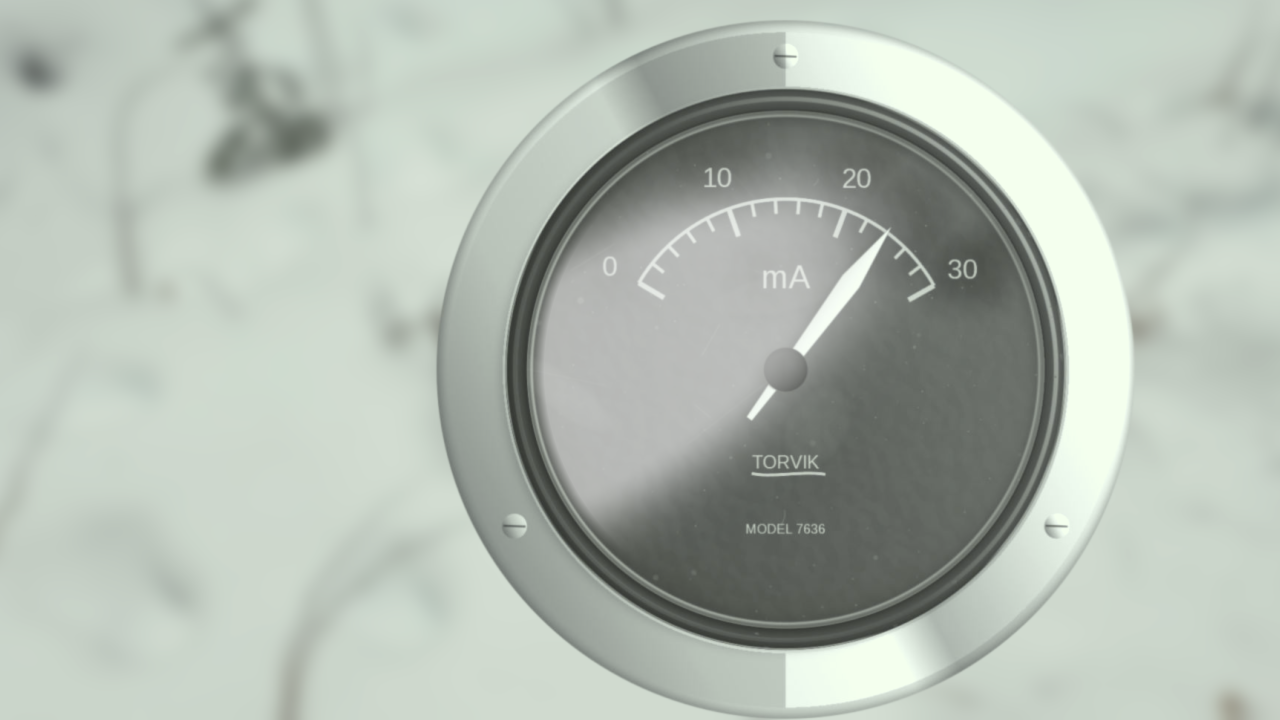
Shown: 24 (mA)
